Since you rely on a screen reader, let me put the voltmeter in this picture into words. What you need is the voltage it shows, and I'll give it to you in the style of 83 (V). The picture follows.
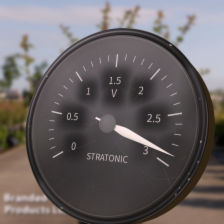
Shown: 2.9 (V)
